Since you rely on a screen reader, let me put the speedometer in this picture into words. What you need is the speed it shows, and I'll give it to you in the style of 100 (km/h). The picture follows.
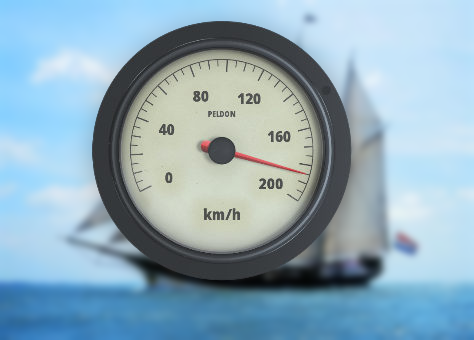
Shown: 185 (km/h)
